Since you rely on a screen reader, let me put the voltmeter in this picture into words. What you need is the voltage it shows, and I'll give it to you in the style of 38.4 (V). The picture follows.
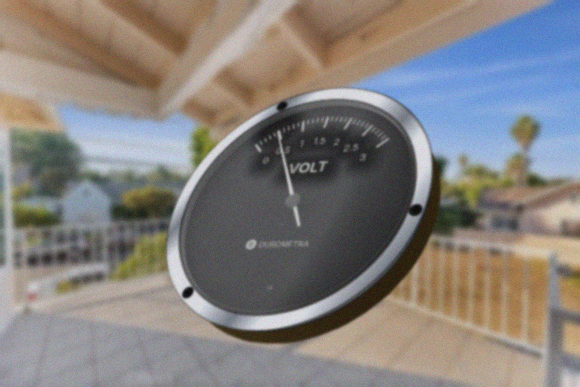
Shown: 0.5 (V)
